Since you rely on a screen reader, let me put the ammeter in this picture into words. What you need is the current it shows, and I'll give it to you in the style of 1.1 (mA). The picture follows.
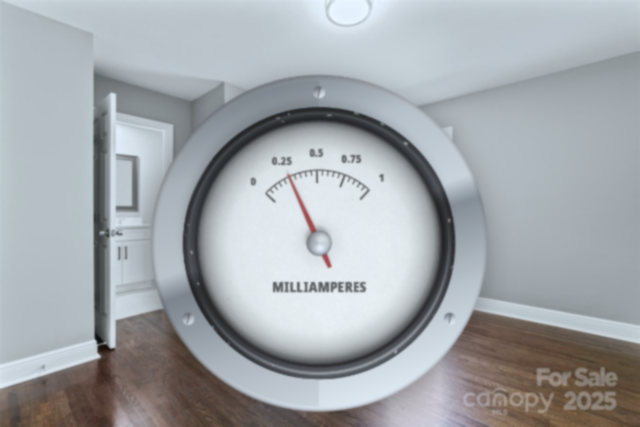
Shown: 0.25 (mA)
